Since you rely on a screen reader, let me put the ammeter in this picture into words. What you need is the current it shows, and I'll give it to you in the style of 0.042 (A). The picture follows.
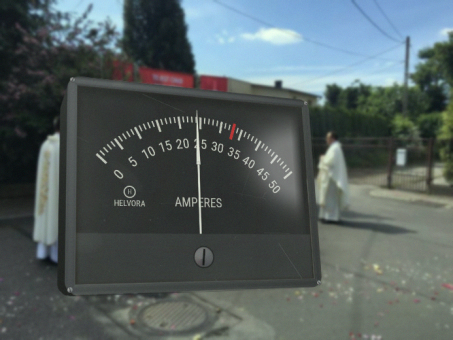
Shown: 24 (A)
